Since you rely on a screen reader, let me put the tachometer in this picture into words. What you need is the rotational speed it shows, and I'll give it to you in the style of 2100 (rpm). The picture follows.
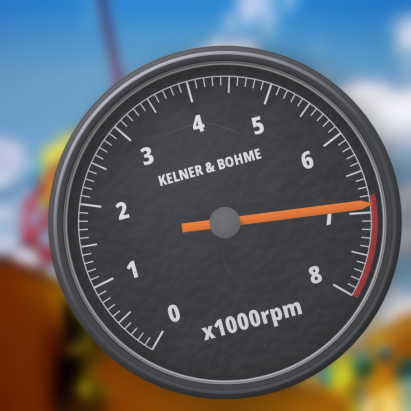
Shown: 6900 (rpm)
